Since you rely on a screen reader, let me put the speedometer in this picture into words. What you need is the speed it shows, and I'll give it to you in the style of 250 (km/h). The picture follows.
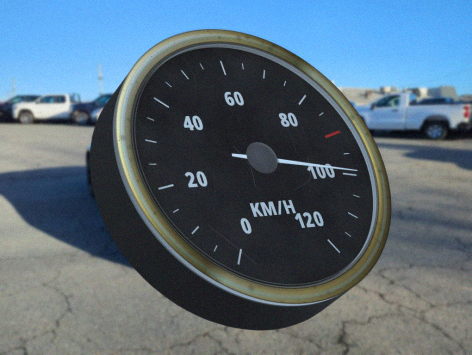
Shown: 100 (km/h)
